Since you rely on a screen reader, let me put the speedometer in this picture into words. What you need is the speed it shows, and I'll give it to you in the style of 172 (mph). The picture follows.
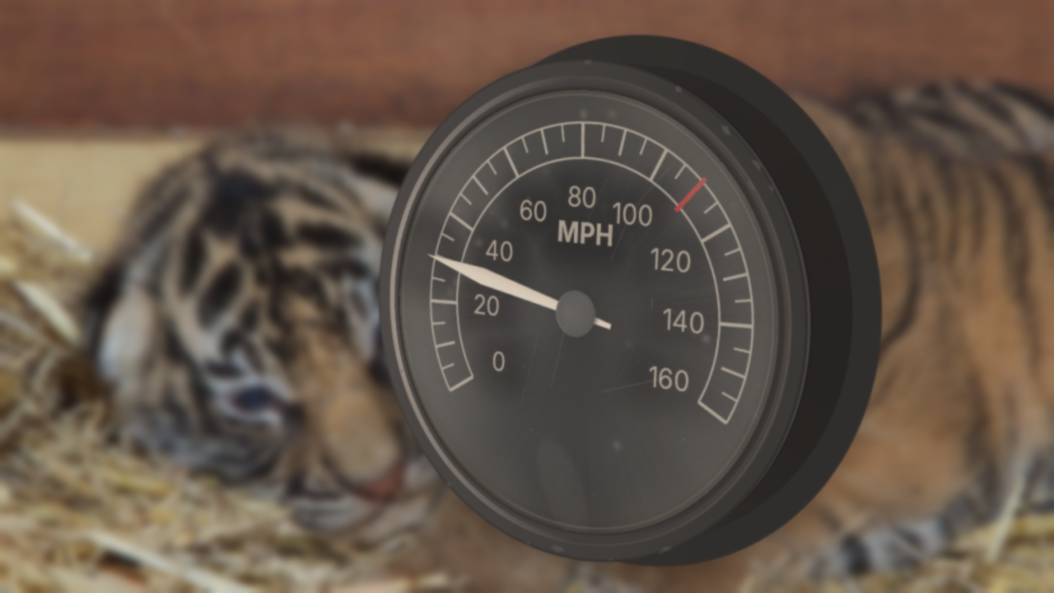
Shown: 30 (mph)
